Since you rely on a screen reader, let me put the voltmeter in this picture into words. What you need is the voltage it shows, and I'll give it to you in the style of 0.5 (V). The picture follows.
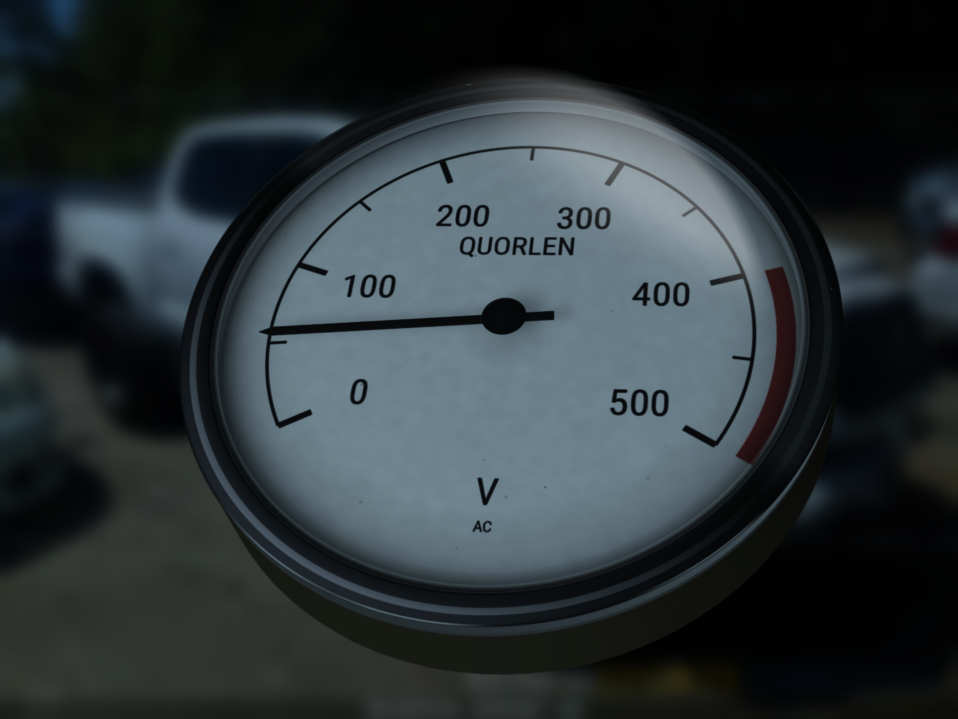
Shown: 50 (V)
